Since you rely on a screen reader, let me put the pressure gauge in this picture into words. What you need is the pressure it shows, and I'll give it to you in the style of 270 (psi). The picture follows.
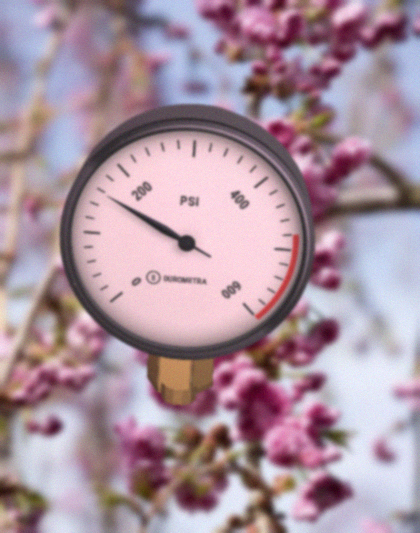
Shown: 160 (psi)
